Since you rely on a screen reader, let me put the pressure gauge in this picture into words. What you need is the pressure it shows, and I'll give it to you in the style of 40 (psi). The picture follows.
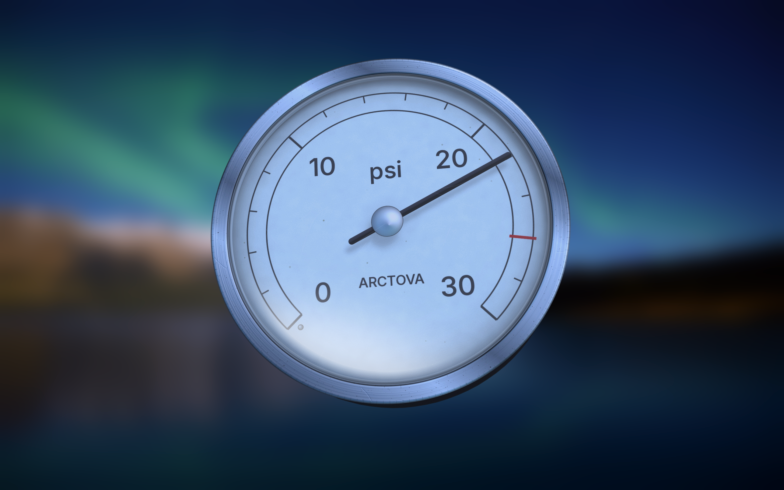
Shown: 22 (psi)
